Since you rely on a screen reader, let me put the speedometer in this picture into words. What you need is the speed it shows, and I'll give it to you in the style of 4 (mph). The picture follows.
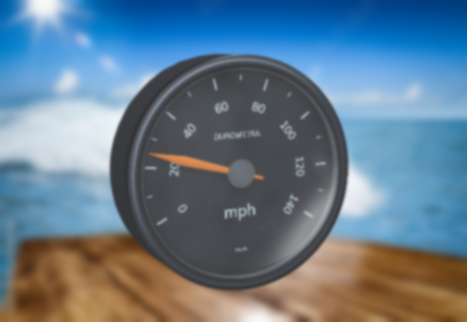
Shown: 25 (mph)
